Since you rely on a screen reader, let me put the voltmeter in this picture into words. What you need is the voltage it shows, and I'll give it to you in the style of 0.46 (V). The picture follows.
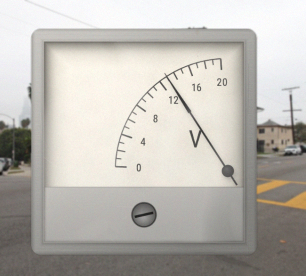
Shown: 13 (V)
